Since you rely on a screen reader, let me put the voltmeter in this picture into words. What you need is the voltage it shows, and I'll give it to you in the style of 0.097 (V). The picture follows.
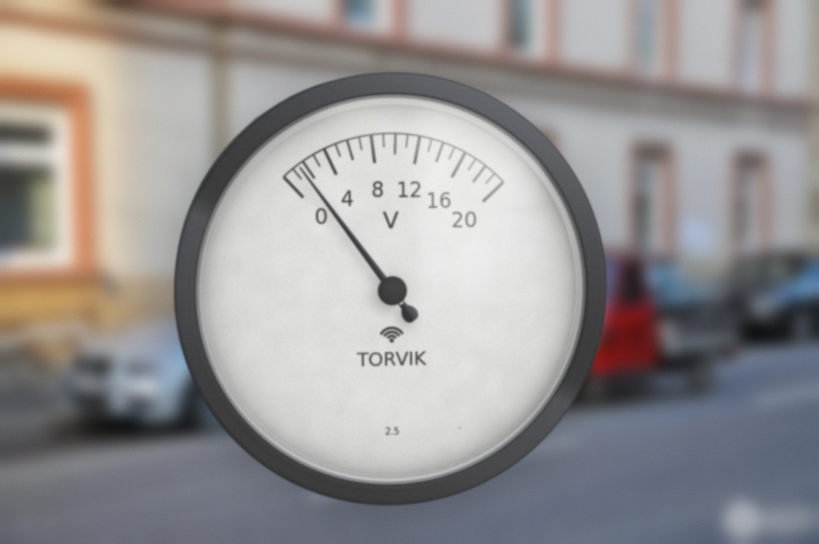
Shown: 1.5 (V)
